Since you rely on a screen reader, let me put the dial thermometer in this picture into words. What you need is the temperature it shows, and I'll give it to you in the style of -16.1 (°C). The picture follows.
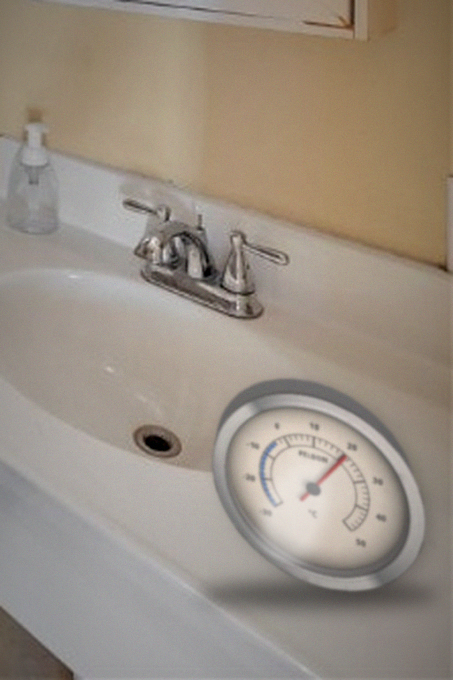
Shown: 20 (°C)
